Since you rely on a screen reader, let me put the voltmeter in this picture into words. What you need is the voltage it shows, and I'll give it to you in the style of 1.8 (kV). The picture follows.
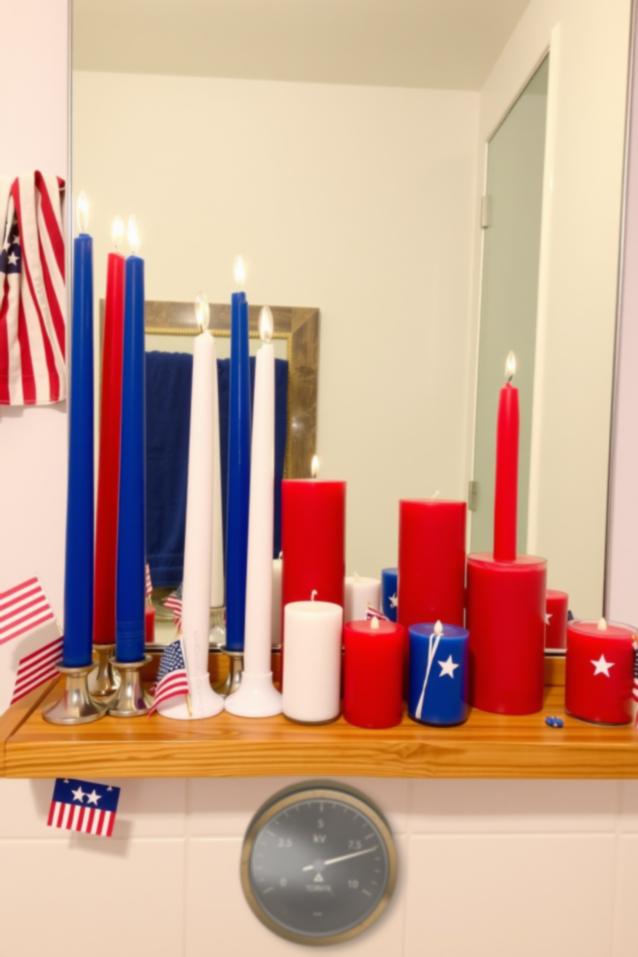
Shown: 8 (kV)
